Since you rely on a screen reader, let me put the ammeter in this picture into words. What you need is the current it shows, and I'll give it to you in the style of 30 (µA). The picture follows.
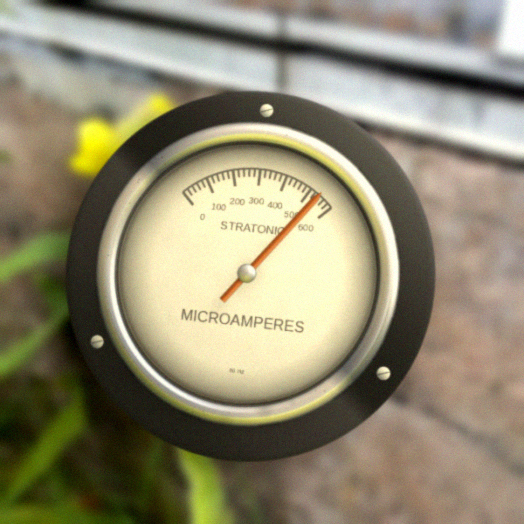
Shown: 540 (µA)
